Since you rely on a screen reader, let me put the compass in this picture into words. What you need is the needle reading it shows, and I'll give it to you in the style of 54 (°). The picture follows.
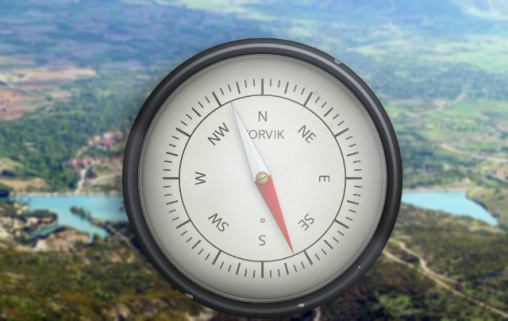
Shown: 157.5 (°)
